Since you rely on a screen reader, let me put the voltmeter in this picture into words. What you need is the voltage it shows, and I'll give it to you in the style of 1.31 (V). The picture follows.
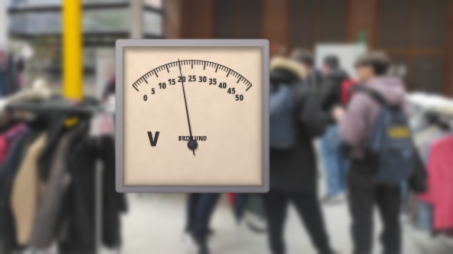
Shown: 20 (V)
